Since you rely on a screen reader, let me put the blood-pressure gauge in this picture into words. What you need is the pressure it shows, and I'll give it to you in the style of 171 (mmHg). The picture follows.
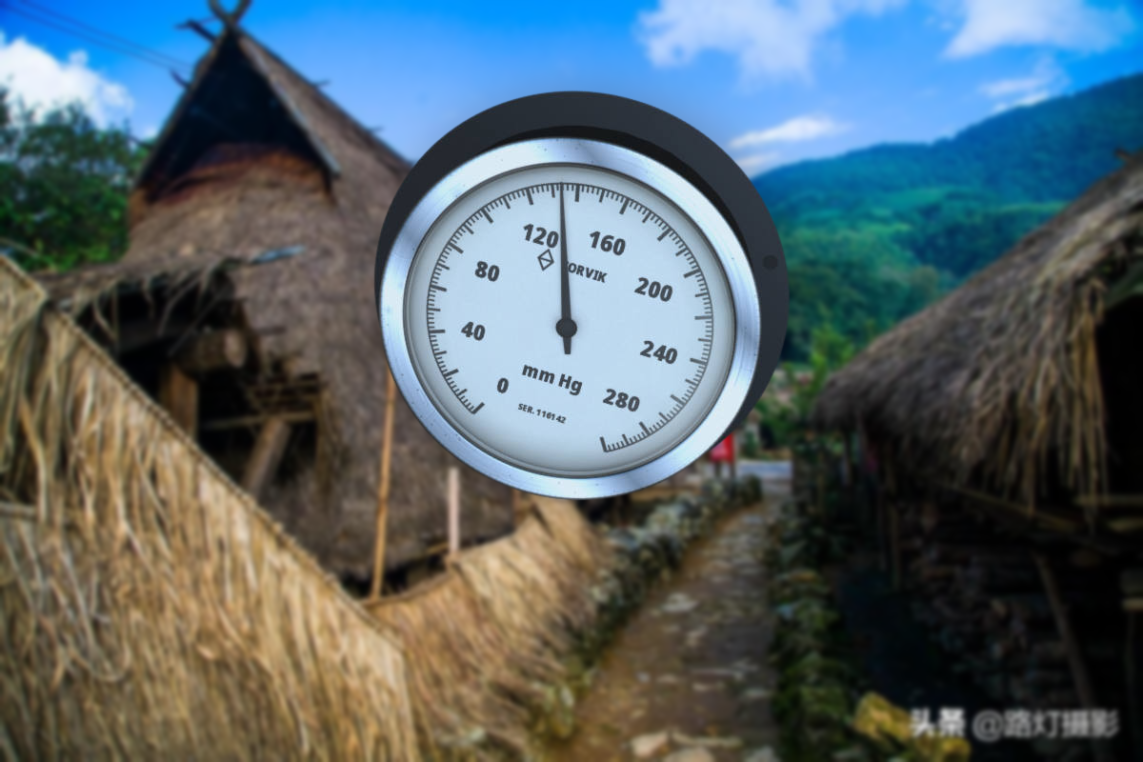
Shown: 134 (mmHg)
